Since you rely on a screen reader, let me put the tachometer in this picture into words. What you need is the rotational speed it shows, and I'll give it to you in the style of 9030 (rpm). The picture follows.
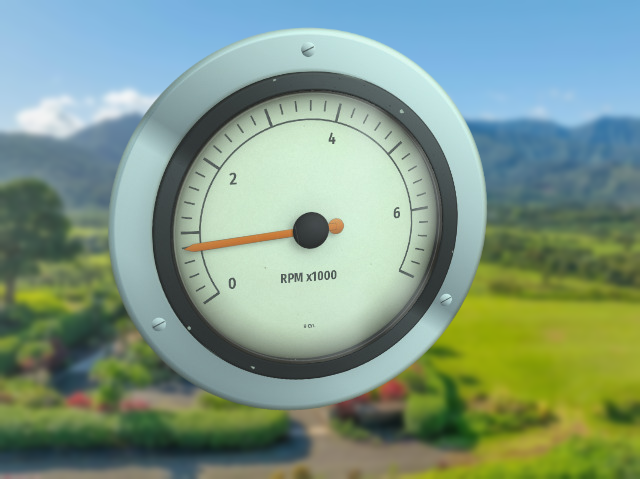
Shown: 800 (rpm)
